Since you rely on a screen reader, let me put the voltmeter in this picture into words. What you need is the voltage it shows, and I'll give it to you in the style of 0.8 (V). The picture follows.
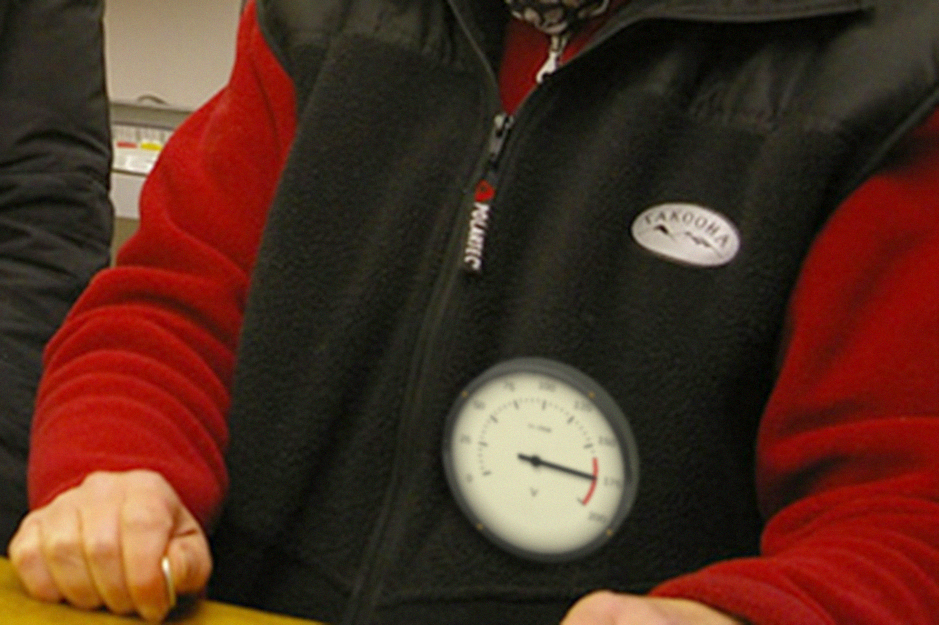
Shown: 175 (V)
